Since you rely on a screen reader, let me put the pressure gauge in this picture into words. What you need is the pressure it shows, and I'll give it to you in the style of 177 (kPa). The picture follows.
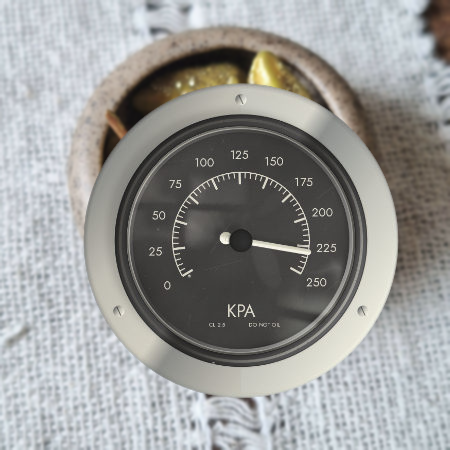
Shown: 230 (kPa)
